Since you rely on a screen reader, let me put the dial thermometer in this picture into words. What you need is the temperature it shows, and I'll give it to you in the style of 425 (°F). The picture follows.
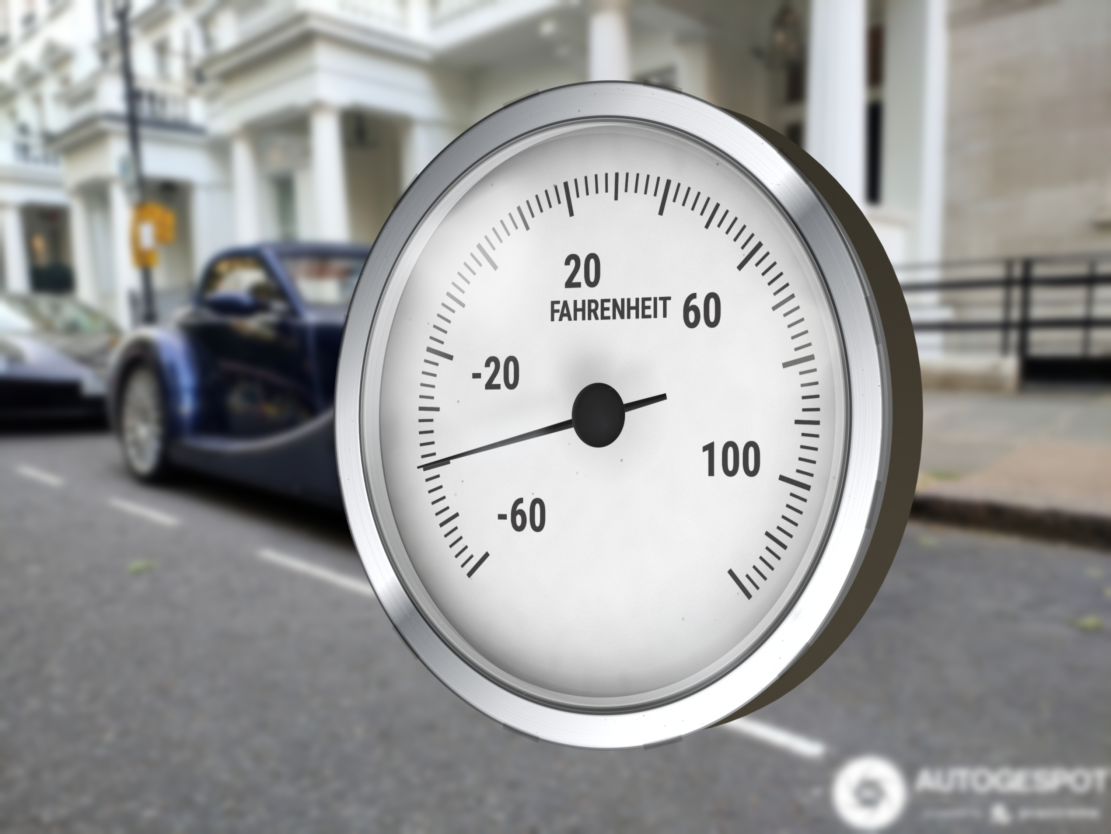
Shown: -40 (°F)
